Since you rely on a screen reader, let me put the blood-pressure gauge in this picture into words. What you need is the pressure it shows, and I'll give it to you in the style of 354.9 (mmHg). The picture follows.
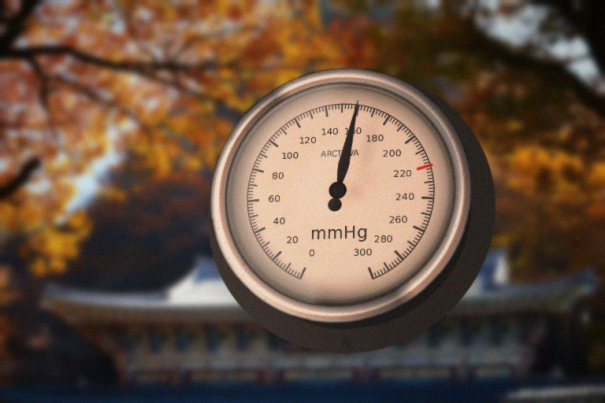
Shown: 160 (mmHg)
